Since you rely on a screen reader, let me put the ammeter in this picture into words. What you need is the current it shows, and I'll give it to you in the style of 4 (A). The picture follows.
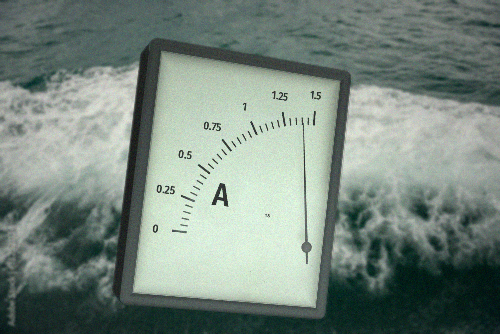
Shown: 1.4 (A)
